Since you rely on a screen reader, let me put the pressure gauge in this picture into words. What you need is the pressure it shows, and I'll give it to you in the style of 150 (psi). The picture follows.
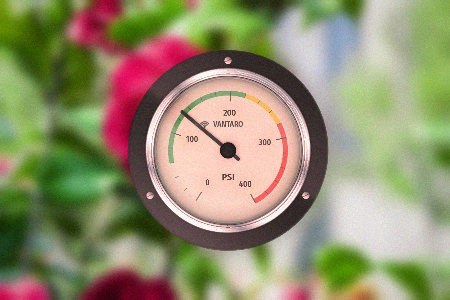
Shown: 130 (psi)
